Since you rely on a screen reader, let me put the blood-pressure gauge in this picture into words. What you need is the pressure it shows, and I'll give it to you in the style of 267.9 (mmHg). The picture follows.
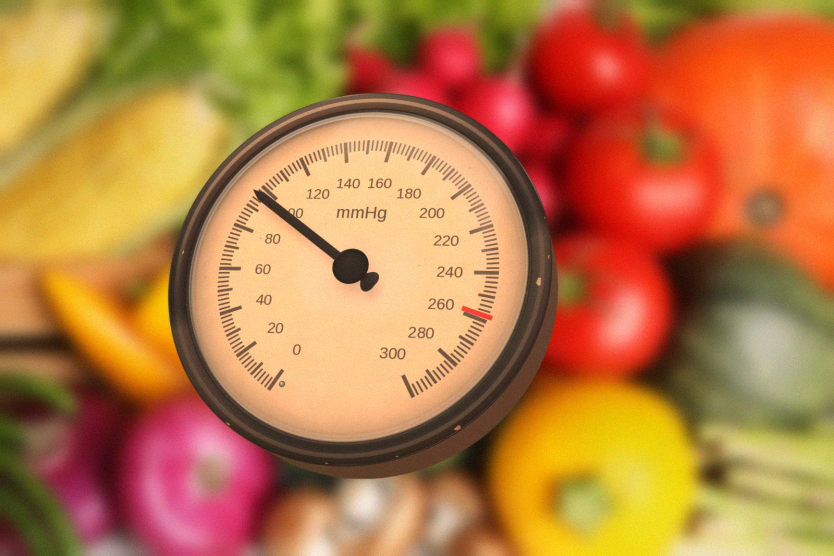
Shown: 96 (mmHg)
